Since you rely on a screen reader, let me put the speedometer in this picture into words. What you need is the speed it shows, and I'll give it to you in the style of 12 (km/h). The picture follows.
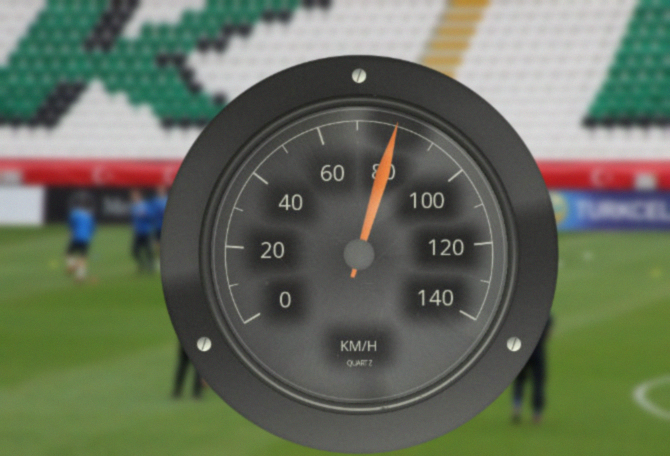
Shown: 80 (km/h)
